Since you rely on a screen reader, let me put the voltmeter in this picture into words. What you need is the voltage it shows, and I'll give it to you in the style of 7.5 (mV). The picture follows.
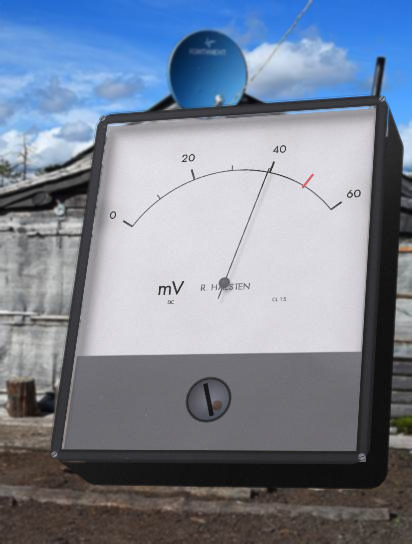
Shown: 40 (mV)
